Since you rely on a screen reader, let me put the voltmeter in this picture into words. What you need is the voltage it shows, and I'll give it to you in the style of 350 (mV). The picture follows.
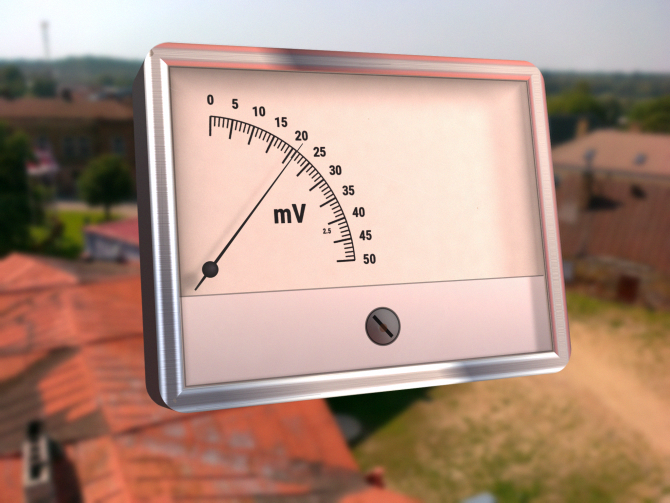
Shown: 21 (mV)
